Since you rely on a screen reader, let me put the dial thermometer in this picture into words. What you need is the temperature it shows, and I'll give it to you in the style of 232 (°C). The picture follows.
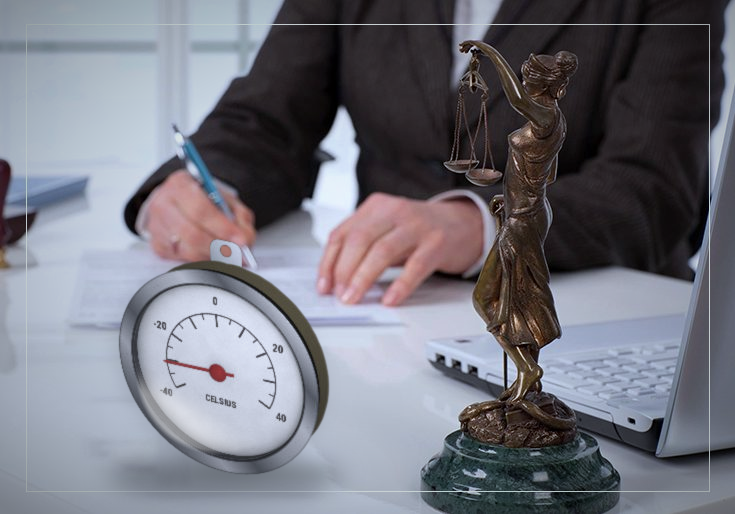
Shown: -30 (°C)
